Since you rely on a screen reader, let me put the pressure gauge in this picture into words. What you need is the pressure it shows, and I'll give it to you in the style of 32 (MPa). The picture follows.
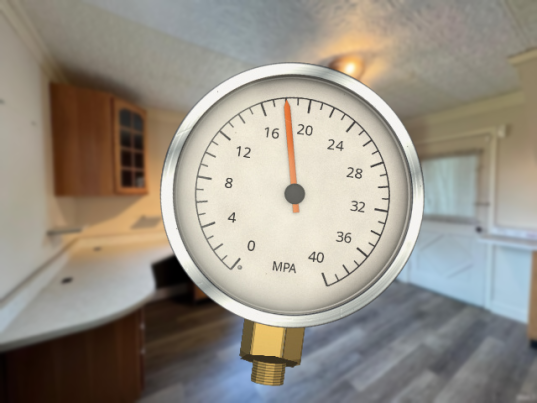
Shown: 18 (MPa)
